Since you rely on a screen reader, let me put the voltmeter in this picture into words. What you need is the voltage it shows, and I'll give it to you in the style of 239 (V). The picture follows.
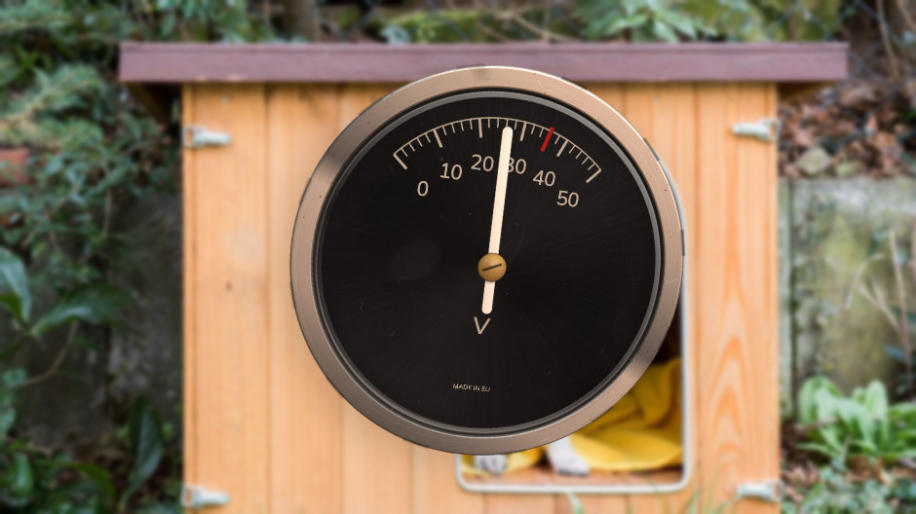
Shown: 26 (V)
